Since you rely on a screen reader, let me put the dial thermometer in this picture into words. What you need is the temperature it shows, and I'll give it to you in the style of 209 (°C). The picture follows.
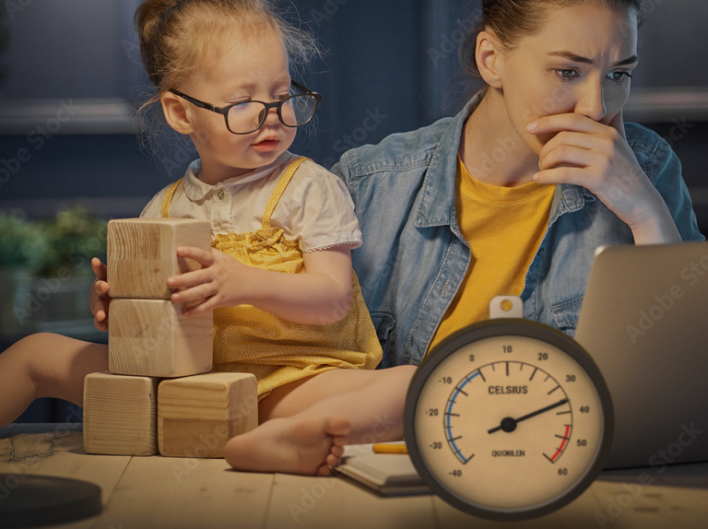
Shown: 35 (°C)
